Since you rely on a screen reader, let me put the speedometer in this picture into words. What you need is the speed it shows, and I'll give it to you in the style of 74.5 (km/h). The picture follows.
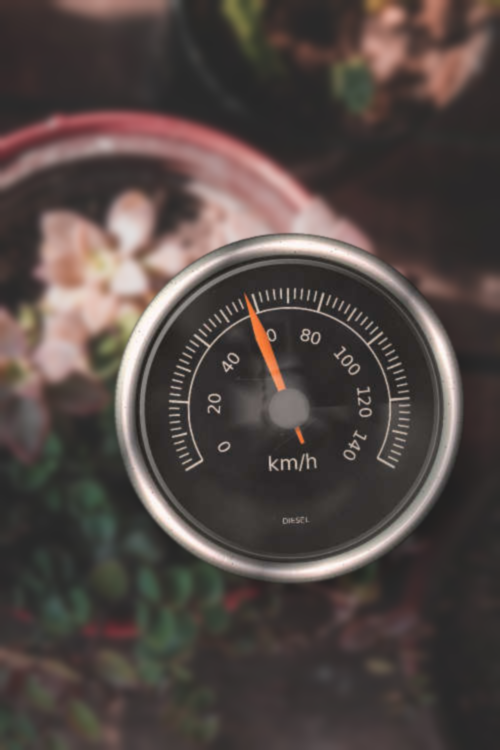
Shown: 58 (km/h)
